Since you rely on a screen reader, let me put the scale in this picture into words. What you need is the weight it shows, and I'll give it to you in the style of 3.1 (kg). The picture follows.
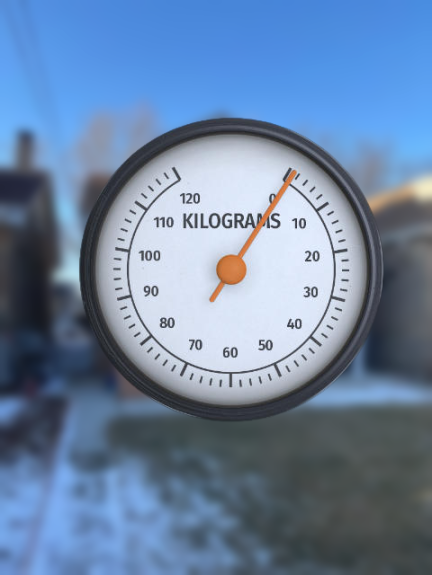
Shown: 1 (kg)
